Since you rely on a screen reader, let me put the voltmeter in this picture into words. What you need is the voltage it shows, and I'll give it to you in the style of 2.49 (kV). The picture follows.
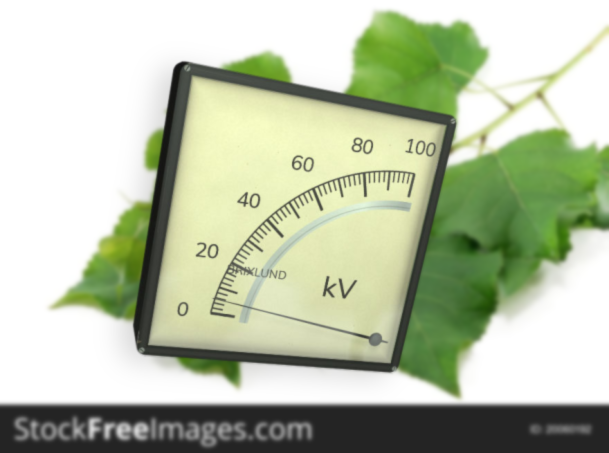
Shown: 6 (kV)
